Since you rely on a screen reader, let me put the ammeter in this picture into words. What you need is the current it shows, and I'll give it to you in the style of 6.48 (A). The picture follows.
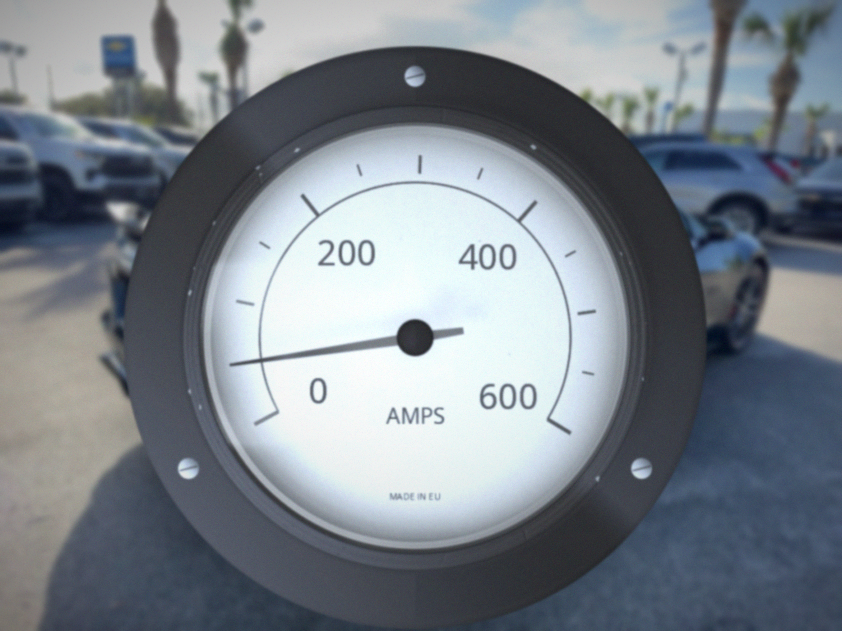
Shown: 50 (A)
